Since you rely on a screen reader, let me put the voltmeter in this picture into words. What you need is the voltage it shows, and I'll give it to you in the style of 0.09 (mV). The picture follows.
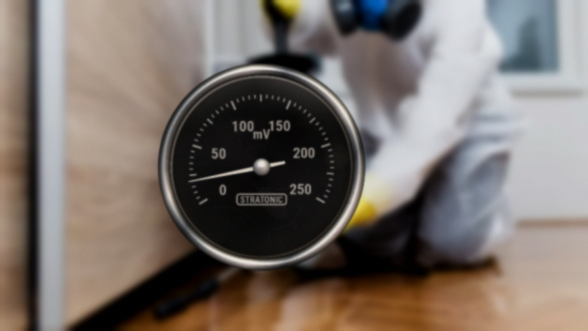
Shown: 20 (mV)
